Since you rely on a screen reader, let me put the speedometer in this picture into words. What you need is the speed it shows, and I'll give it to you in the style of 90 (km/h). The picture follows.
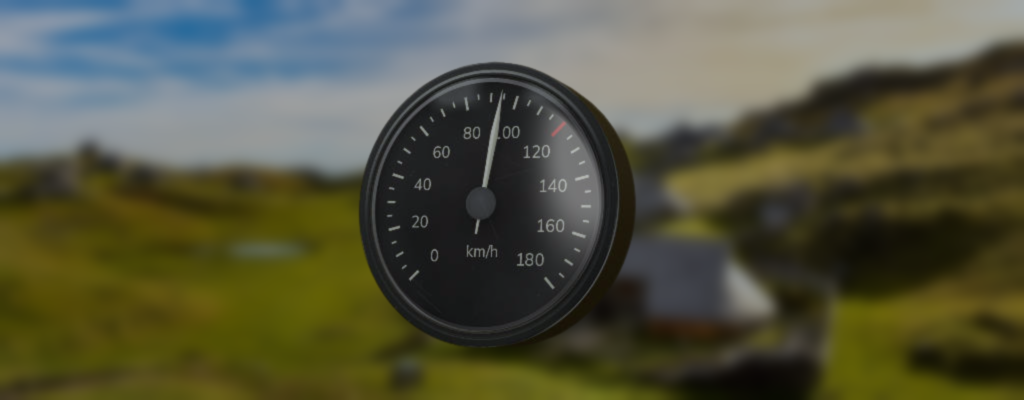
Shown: 95 (km/h)
